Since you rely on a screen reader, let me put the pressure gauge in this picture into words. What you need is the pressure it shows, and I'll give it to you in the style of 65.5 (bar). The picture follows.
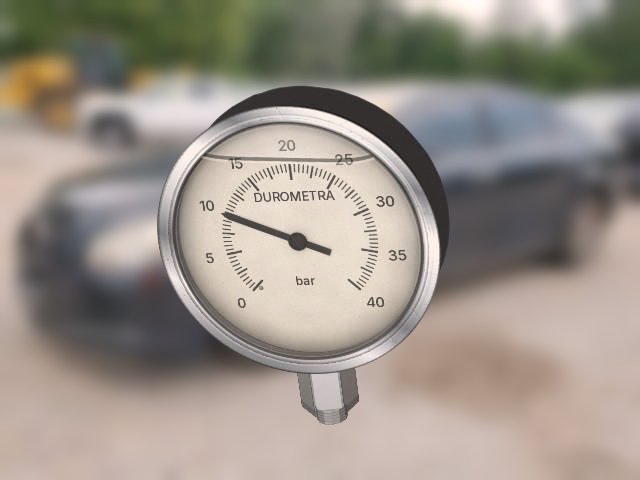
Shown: 10 (bar)
